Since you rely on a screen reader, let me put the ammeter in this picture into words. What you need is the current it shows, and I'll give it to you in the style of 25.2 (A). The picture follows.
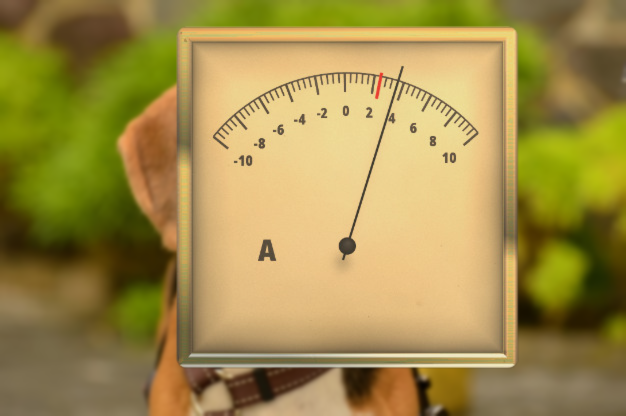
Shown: 3.6 (A)
